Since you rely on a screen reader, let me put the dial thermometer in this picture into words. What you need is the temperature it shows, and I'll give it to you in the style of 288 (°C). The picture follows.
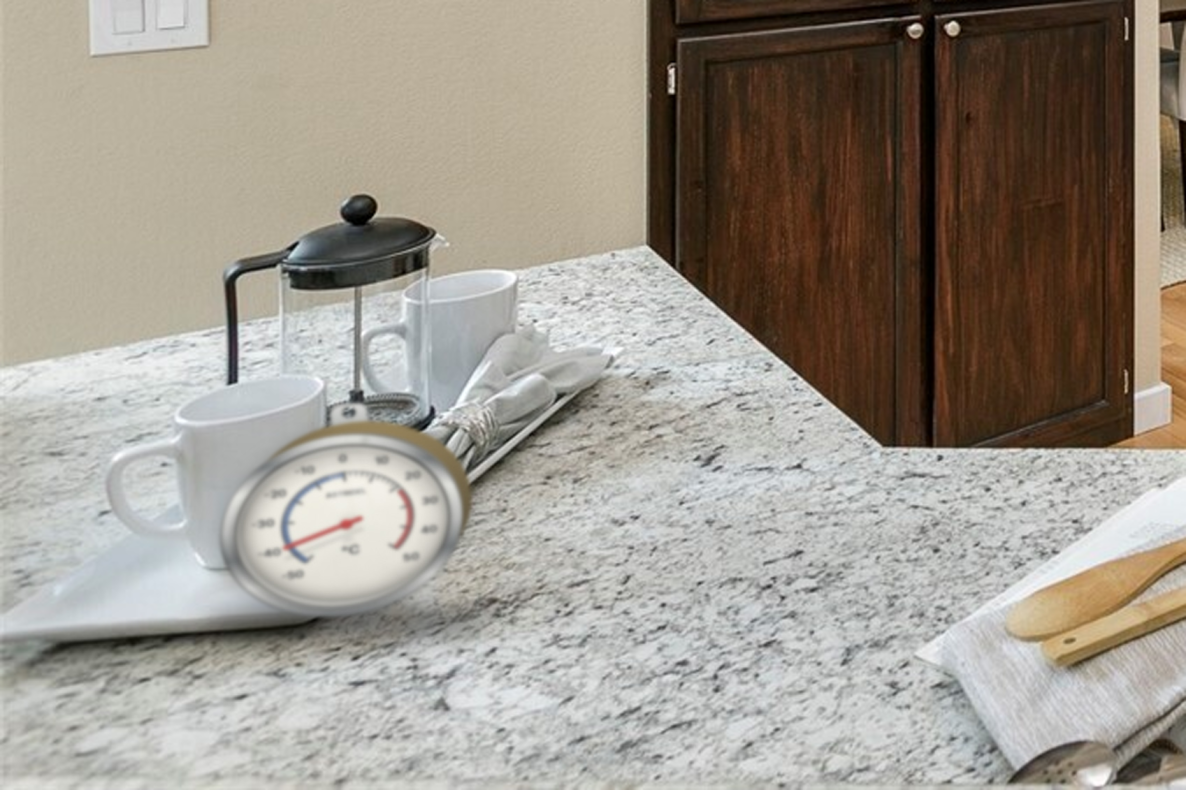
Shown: -40 (°C)
